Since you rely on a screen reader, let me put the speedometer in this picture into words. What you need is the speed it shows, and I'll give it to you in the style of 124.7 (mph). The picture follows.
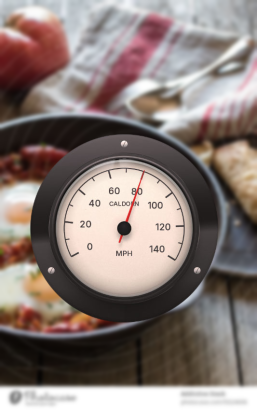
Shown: 80 (mph)
